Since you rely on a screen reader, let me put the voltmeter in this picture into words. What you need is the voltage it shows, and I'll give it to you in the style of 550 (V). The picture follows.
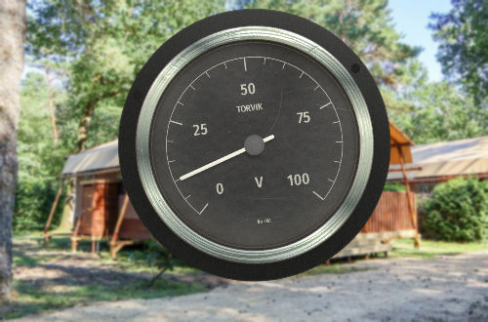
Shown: 10 (V)
